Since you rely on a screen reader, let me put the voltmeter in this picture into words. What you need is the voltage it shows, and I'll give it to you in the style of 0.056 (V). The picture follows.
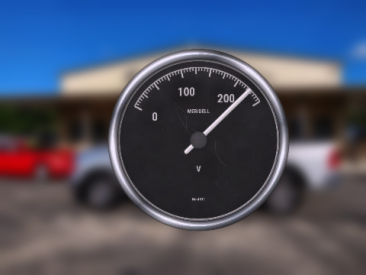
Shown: 225 (V)
